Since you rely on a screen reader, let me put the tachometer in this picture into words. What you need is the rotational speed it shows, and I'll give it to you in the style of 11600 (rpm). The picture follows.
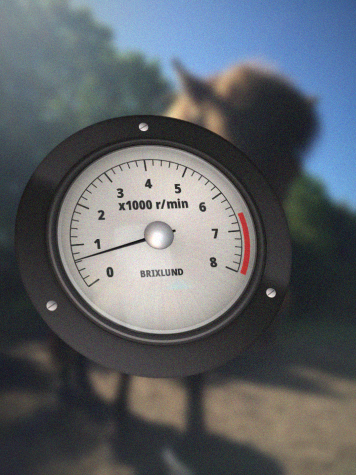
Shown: 600 (rpm)
